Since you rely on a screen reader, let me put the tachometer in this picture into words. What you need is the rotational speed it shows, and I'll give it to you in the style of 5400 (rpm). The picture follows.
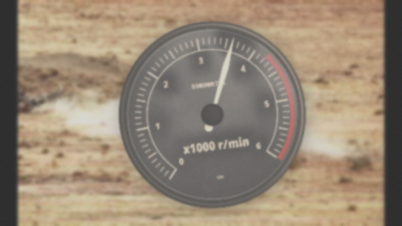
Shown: 3600 (rpm)
